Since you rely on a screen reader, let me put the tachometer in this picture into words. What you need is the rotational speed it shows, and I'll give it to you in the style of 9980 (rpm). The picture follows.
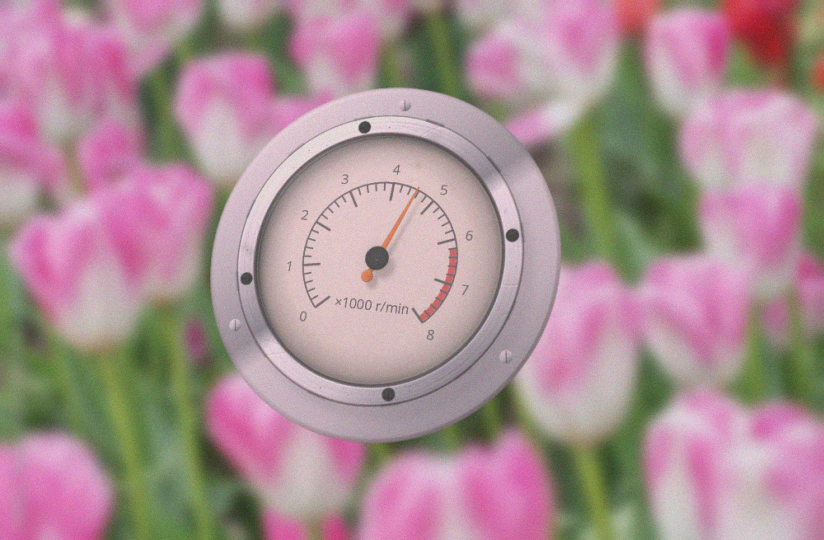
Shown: 4600 (rpm)
